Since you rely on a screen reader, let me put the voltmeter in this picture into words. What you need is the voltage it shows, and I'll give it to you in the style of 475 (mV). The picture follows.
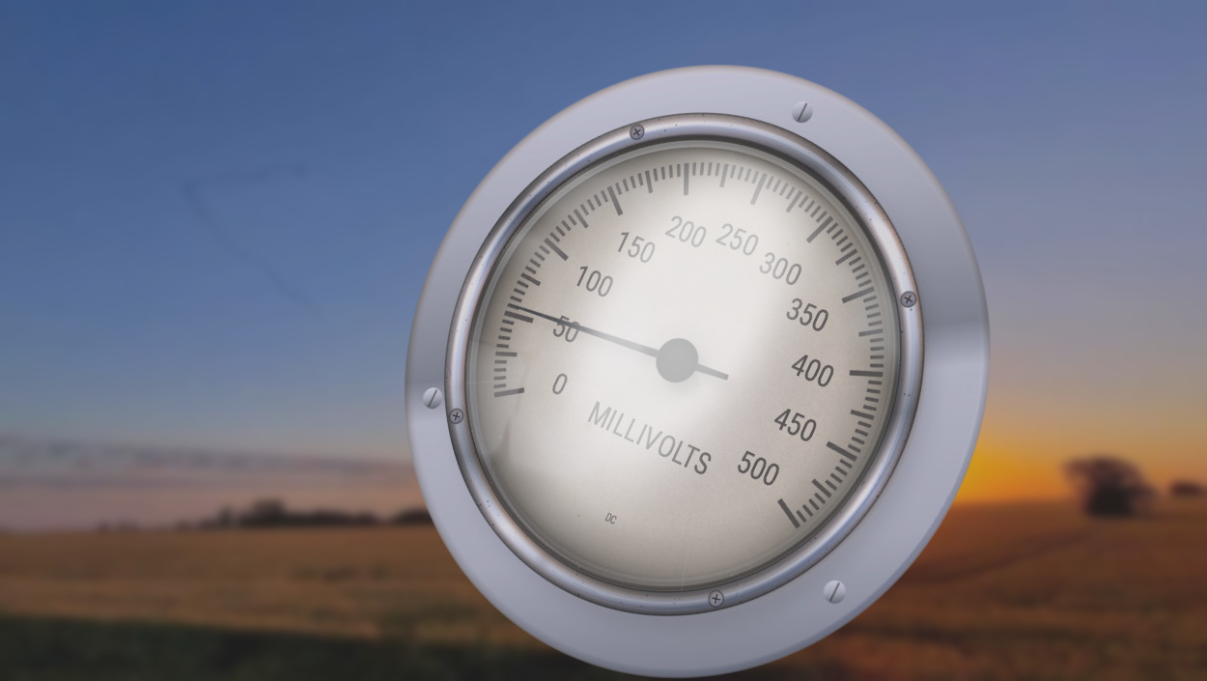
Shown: 55 (mV)
